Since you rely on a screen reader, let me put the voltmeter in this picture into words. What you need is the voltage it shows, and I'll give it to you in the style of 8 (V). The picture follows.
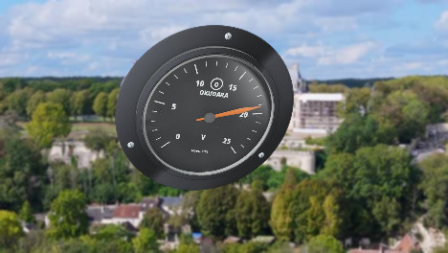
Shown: 19 (V)
